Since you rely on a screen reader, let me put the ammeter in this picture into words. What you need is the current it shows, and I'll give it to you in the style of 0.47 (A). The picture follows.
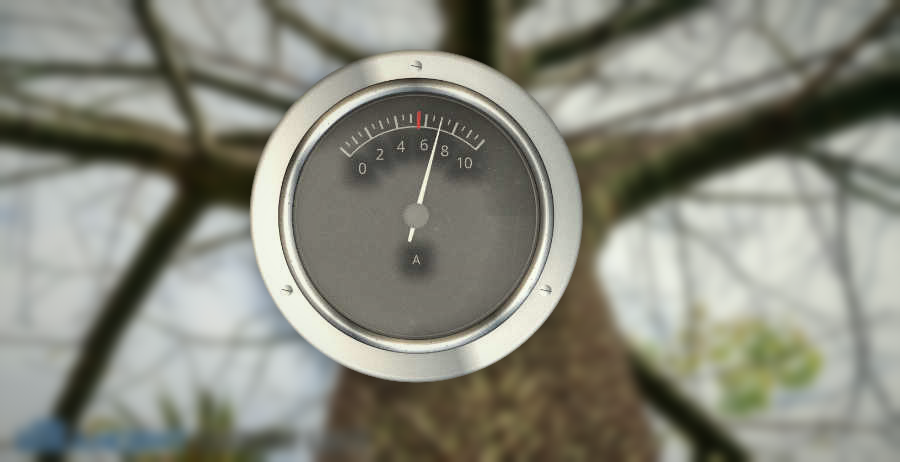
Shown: 7 (A)
